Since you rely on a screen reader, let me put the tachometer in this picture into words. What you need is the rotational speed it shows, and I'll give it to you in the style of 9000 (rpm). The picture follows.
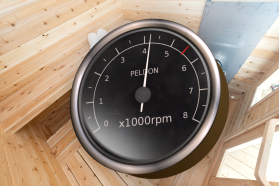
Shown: 4250 (rpm)
